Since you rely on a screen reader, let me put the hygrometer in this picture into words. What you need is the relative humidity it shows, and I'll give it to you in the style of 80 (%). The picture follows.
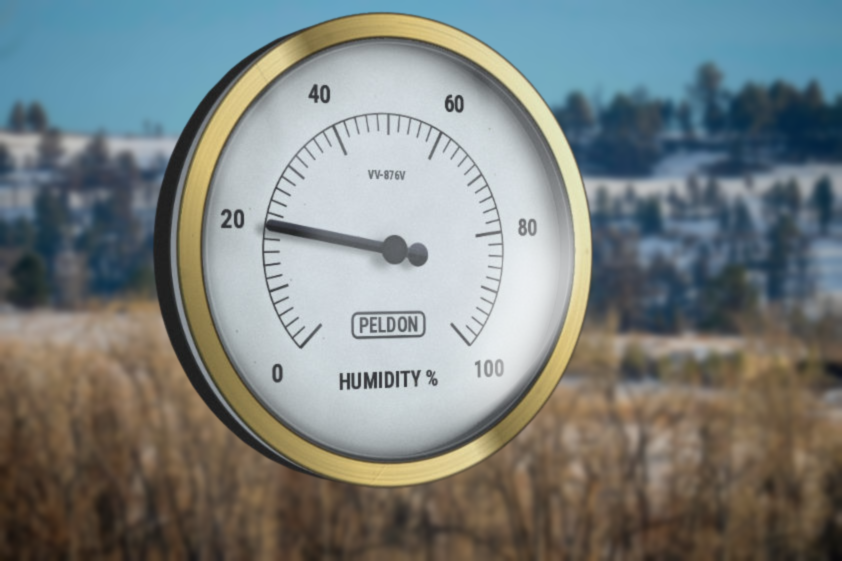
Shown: 20 (%)
